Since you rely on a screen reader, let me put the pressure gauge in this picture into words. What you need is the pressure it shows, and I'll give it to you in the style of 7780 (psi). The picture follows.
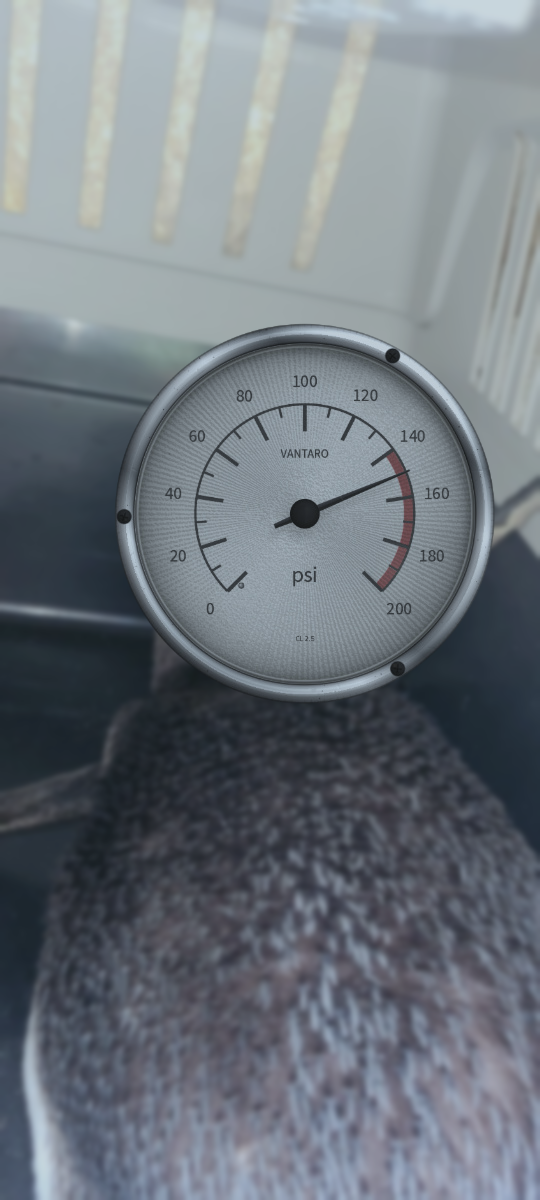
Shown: 150 (psi)
